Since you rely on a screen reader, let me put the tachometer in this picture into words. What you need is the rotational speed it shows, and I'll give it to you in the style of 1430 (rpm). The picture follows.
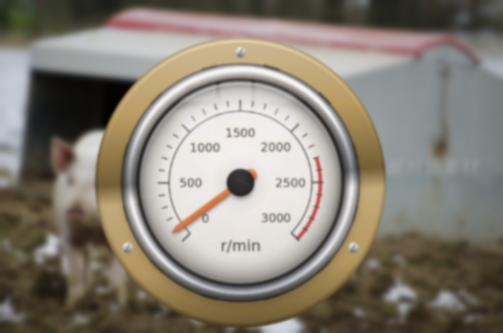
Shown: 100 (rpm)
